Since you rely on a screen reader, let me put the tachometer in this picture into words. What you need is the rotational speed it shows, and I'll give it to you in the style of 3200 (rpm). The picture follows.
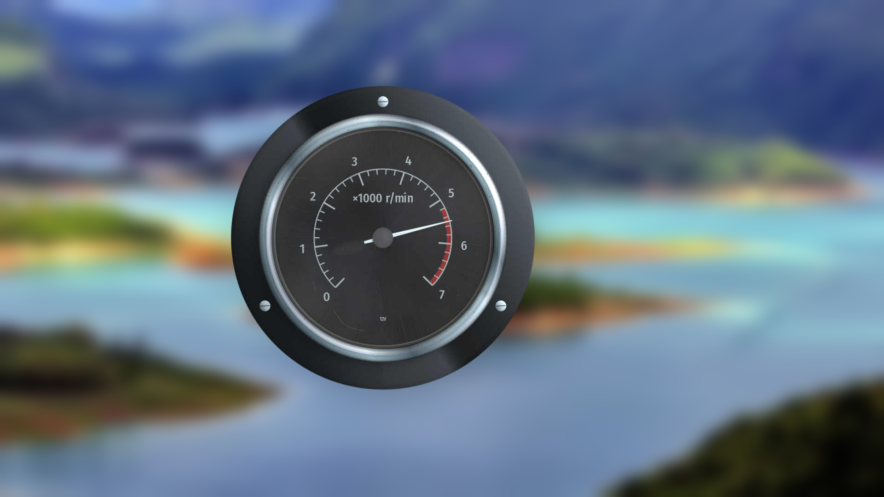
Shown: 5500 (rpm)
